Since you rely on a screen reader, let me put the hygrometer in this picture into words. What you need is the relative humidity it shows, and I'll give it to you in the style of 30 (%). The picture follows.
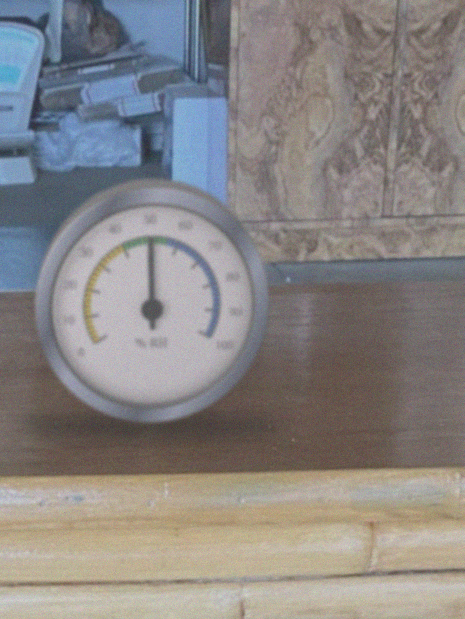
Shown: 50 (%)
